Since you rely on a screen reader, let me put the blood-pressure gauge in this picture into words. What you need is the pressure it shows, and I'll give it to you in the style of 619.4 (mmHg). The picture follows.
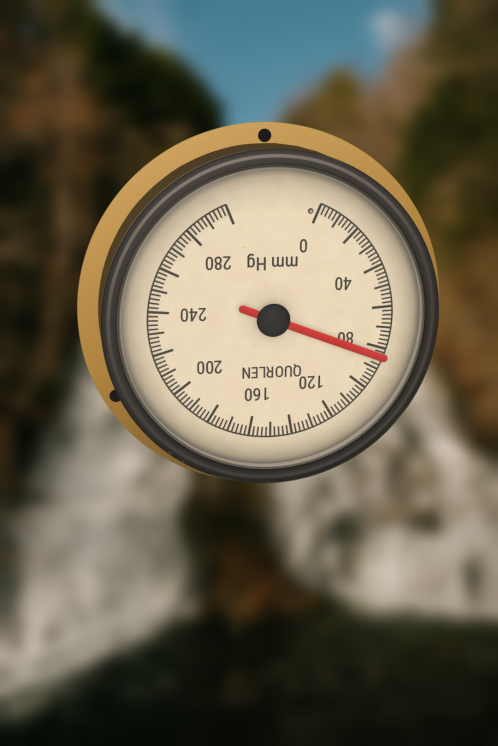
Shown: 84 (mmHg)
